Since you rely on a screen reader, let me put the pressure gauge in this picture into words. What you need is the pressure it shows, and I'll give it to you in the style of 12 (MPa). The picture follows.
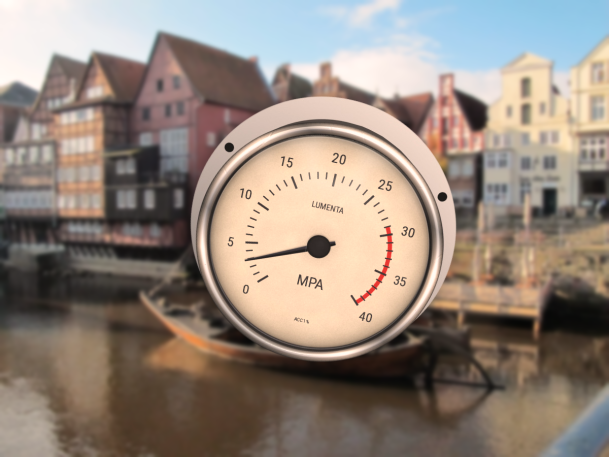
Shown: 3 (MPa)
